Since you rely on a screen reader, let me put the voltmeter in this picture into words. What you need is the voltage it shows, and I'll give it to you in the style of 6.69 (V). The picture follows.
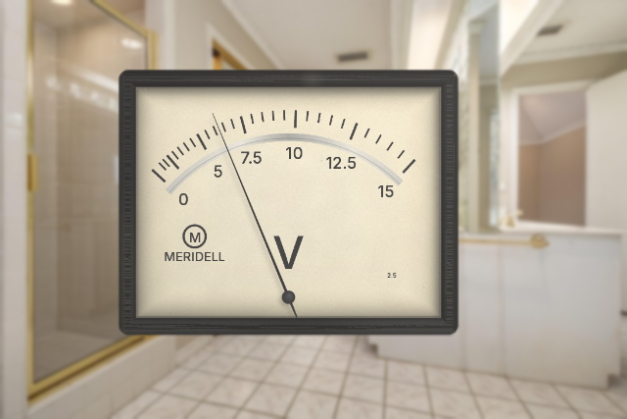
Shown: 6.25 (V)
